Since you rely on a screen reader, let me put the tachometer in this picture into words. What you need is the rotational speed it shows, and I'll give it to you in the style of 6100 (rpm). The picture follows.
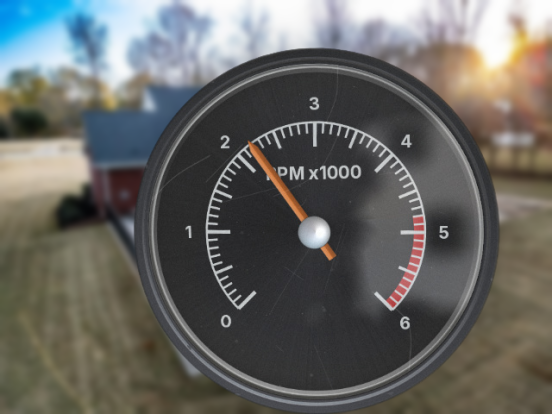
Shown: 2200 (rpm)
